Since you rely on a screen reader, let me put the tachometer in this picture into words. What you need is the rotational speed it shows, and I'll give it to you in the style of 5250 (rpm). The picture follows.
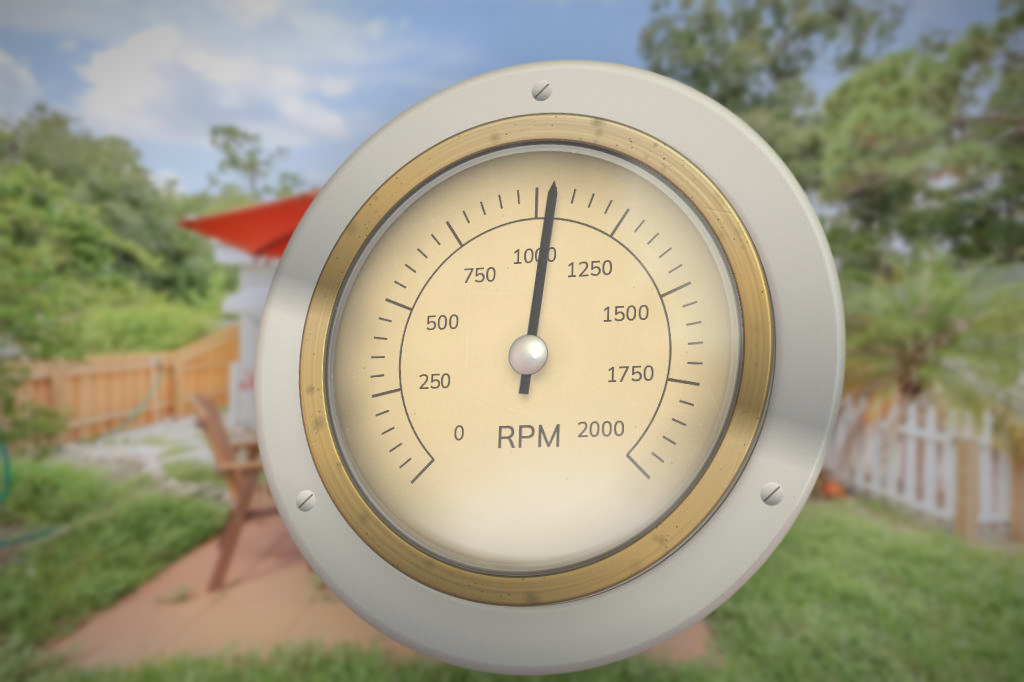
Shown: 1050 (rpm)
